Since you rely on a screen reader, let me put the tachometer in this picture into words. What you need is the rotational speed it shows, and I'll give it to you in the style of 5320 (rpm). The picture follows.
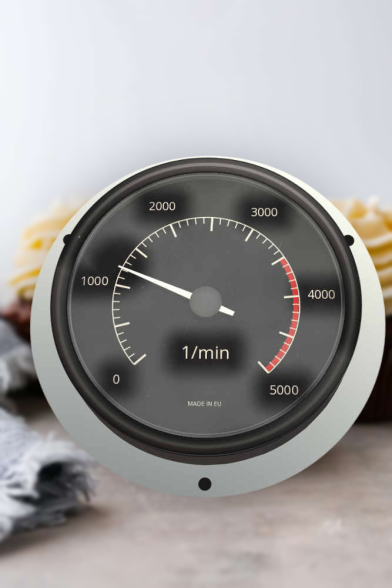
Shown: 1200 (rpm)
